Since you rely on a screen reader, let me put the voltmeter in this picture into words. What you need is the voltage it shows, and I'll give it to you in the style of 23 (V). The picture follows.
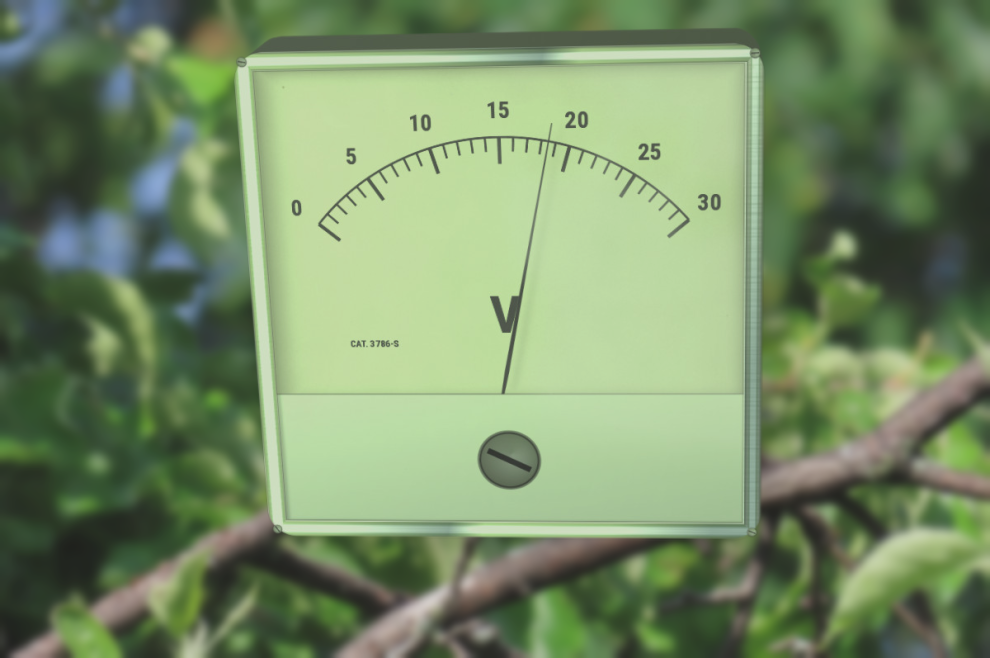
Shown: 18.5 (V)
